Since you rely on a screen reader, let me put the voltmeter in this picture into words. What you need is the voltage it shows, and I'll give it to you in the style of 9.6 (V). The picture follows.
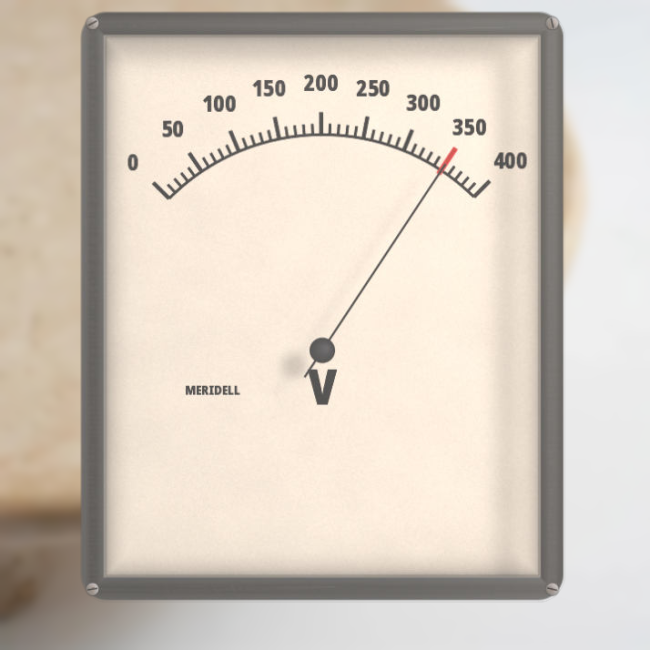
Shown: 350 (V)
